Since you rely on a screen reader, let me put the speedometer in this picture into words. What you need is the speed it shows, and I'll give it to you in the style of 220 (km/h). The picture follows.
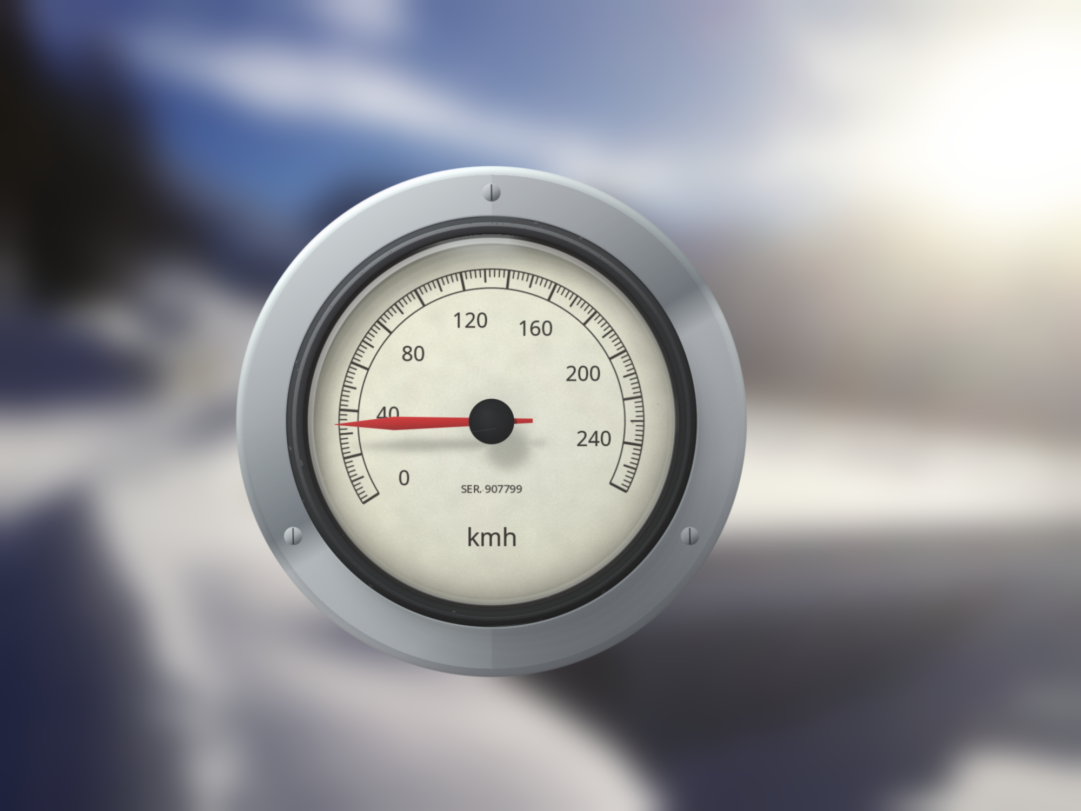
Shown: 34 (km/h)
